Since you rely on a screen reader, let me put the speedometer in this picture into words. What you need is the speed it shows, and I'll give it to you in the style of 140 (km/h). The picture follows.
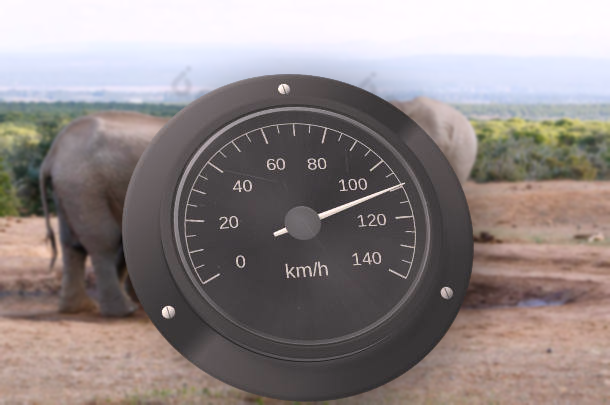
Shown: 110 (km/h)
